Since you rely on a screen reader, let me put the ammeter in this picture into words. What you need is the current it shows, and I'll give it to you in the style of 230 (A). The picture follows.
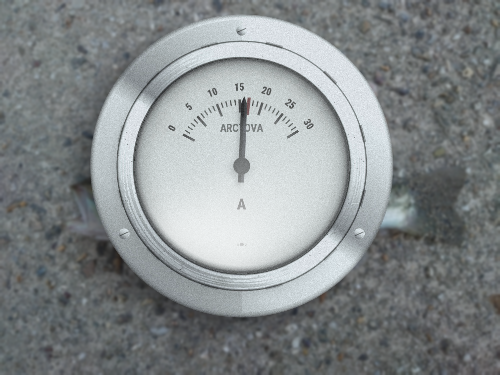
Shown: 16 (A)
